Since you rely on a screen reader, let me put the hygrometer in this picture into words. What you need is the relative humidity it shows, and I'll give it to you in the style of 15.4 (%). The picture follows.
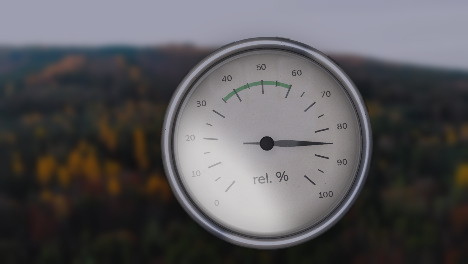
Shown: 85 (%)
